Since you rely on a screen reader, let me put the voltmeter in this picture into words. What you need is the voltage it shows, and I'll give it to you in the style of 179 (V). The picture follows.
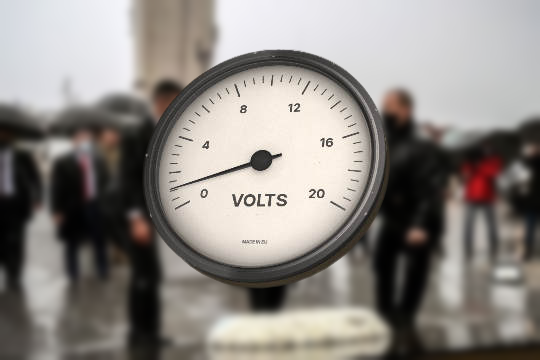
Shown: 1 (V)
